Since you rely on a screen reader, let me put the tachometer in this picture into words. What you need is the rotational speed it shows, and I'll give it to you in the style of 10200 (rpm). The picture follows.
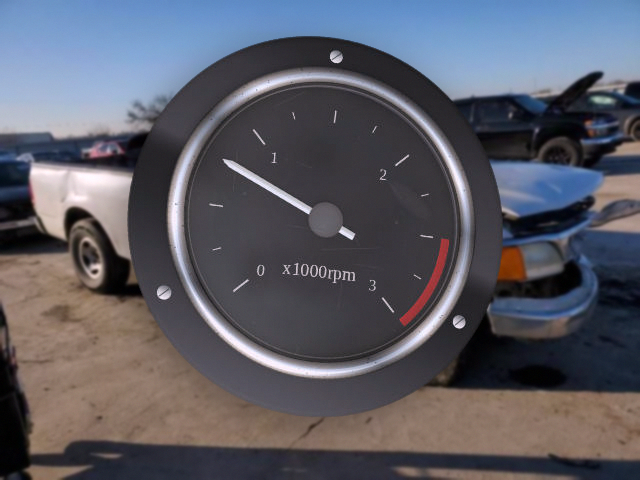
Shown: 750 (rpm)
